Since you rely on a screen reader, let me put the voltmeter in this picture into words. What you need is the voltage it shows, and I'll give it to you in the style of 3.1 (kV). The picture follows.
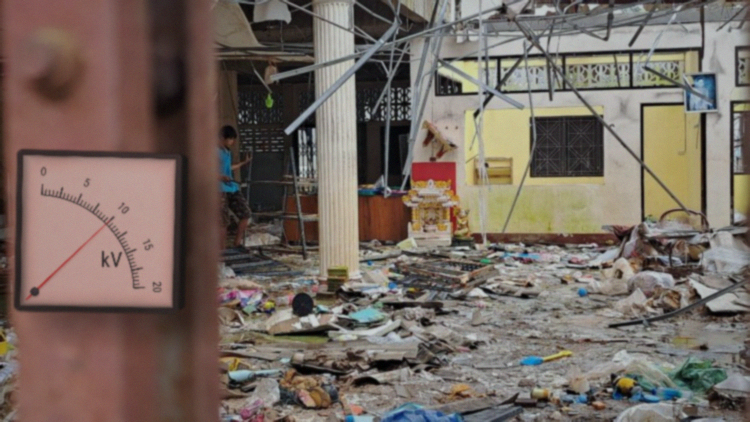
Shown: 10 (kV)
